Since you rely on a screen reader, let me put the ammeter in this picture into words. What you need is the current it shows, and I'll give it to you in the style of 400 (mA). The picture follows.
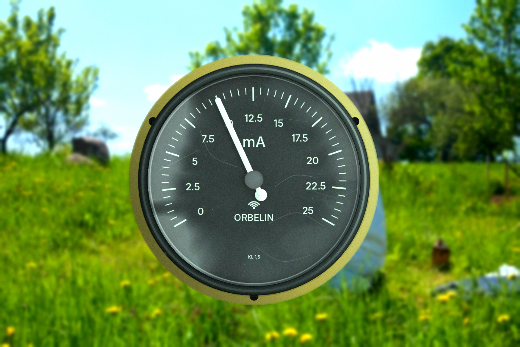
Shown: 10 (mA)
